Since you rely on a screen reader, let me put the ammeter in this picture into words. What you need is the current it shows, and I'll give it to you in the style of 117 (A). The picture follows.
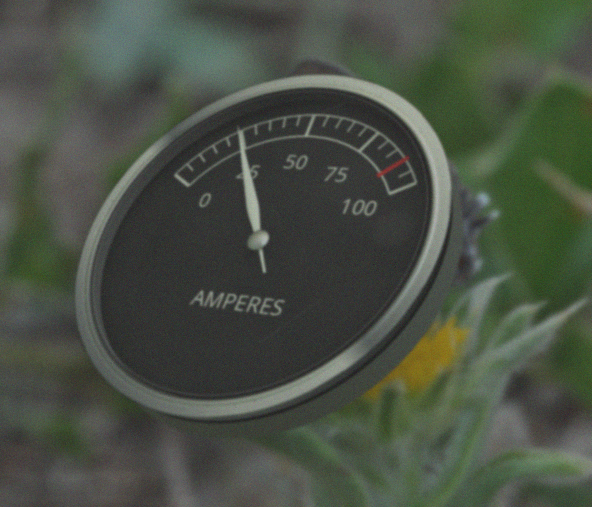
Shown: 25 (A)
